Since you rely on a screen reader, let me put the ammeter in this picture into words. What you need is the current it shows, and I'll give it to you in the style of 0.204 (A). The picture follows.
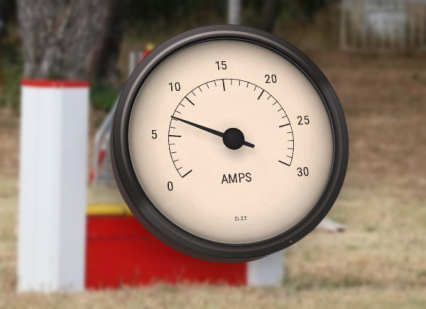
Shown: 7 (A)
